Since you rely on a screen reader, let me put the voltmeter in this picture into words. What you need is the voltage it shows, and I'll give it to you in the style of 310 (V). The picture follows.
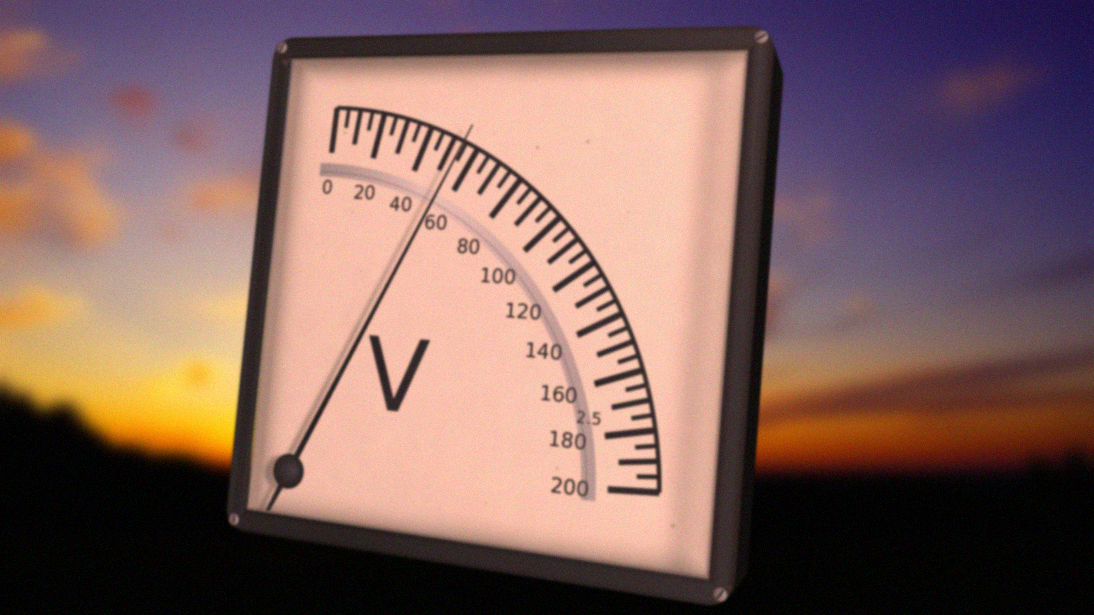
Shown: 55 (V)
